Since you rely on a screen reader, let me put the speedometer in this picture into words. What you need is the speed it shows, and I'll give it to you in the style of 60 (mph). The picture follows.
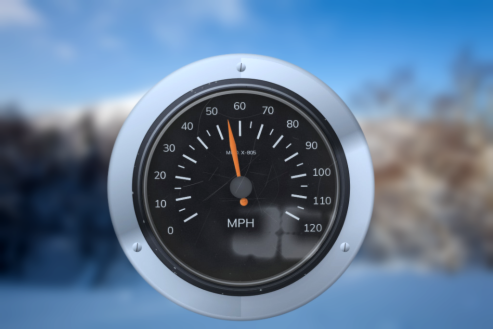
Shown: 55 (mph)
